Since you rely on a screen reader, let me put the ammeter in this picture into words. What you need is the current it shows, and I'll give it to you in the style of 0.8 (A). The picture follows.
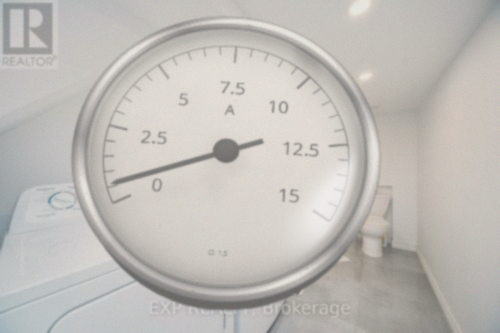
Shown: 0.5 (A)
